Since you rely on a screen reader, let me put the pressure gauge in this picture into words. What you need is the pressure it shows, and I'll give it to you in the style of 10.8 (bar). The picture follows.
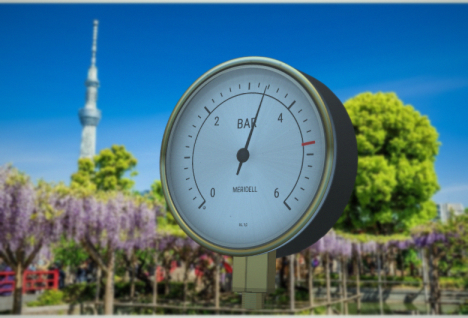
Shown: 3.4 (bar)
